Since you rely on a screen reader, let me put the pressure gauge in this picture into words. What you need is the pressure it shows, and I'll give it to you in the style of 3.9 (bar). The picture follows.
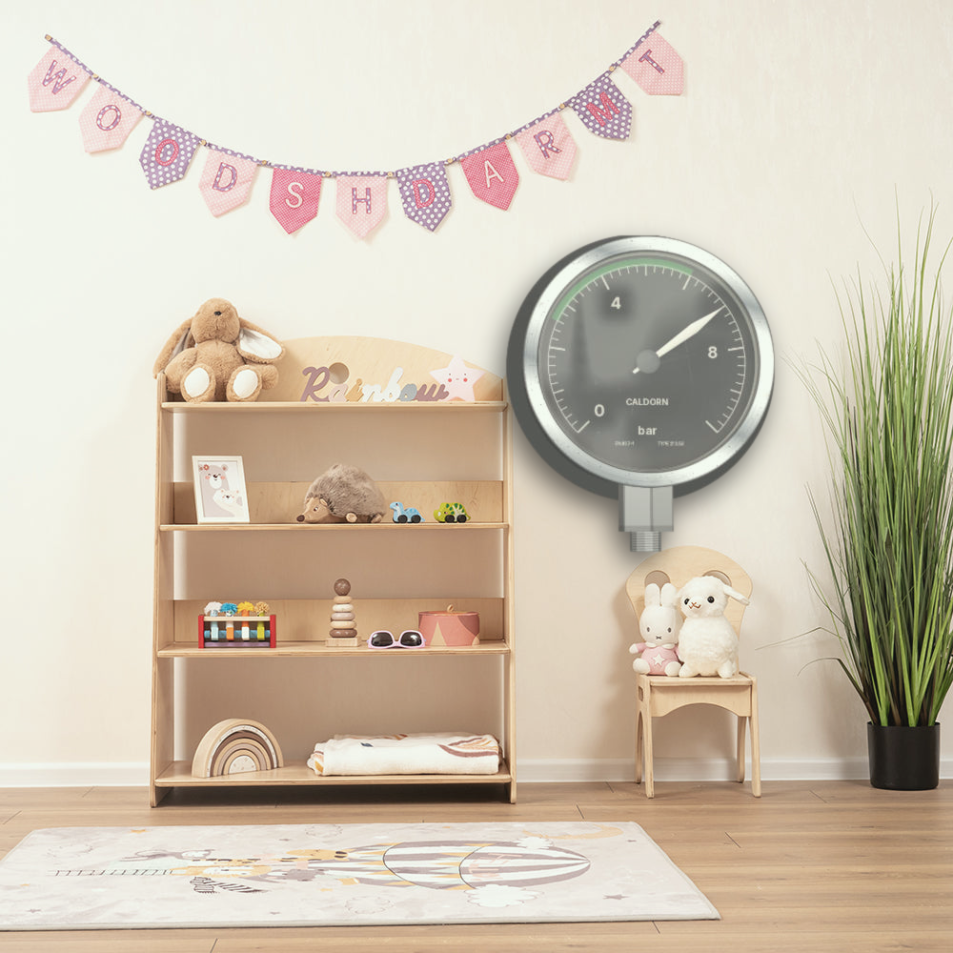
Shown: 7 (bar)
